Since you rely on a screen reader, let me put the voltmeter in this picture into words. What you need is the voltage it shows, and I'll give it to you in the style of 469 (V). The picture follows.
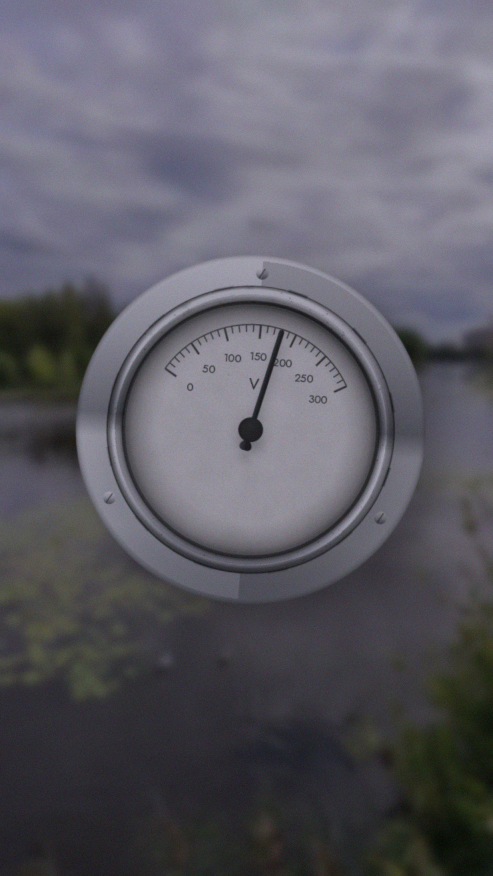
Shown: 180 (V)
